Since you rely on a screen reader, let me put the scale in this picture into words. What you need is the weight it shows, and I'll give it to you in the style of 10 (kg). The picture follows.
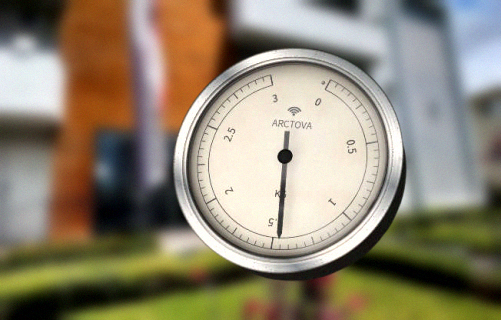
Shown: 1.45 (kg)
